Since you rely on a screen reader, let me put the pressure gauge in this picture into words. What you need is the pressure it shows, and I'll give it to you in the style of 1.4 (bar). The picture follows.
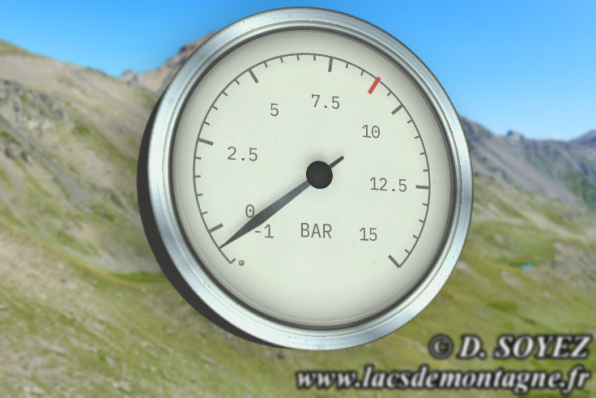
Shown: -0.5 (bar)
